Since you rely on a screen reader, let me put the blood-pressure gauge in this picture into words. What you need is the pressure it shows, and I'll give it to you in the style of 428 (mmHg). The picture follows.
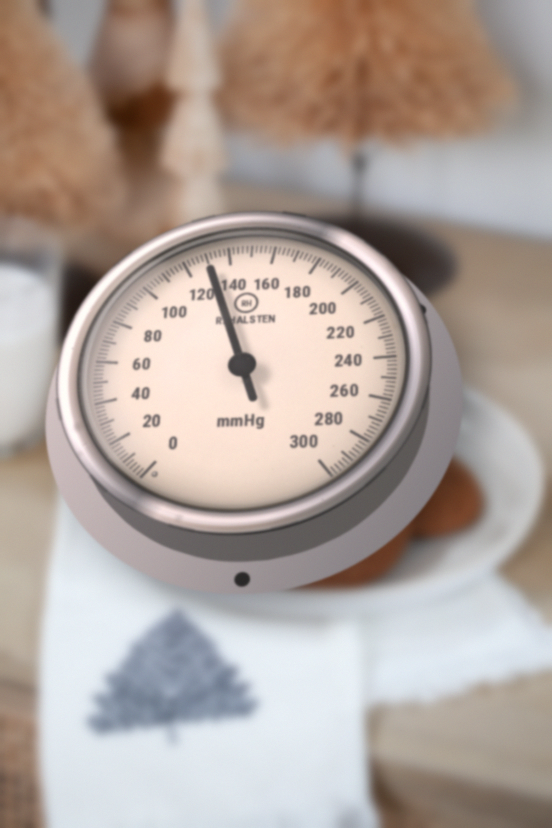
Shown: 130 (mmHg)
